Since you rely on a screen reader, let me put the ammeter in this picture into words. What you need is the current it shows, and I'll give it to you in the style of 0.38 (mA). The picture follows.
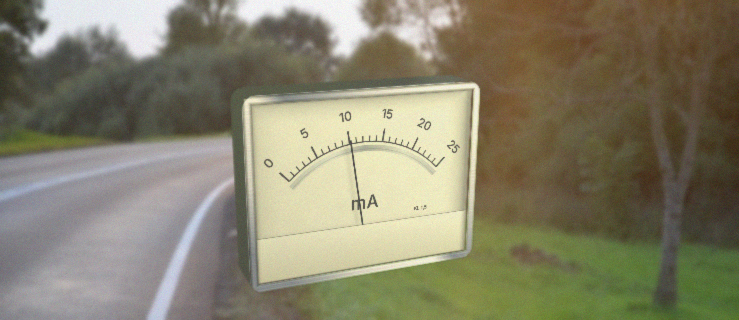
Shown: 10 (mA)
